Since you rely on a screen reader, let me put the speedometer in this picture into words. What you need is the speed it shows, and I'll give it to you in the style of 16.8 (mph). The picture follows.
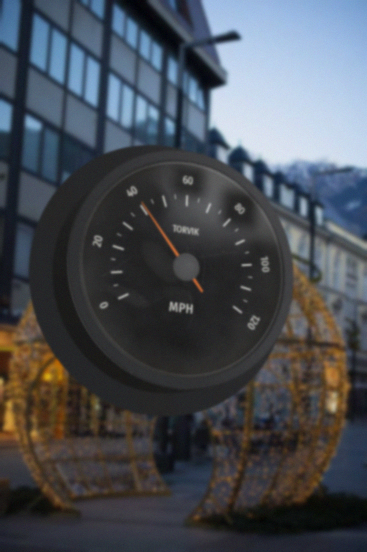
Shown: 40 (mph)
